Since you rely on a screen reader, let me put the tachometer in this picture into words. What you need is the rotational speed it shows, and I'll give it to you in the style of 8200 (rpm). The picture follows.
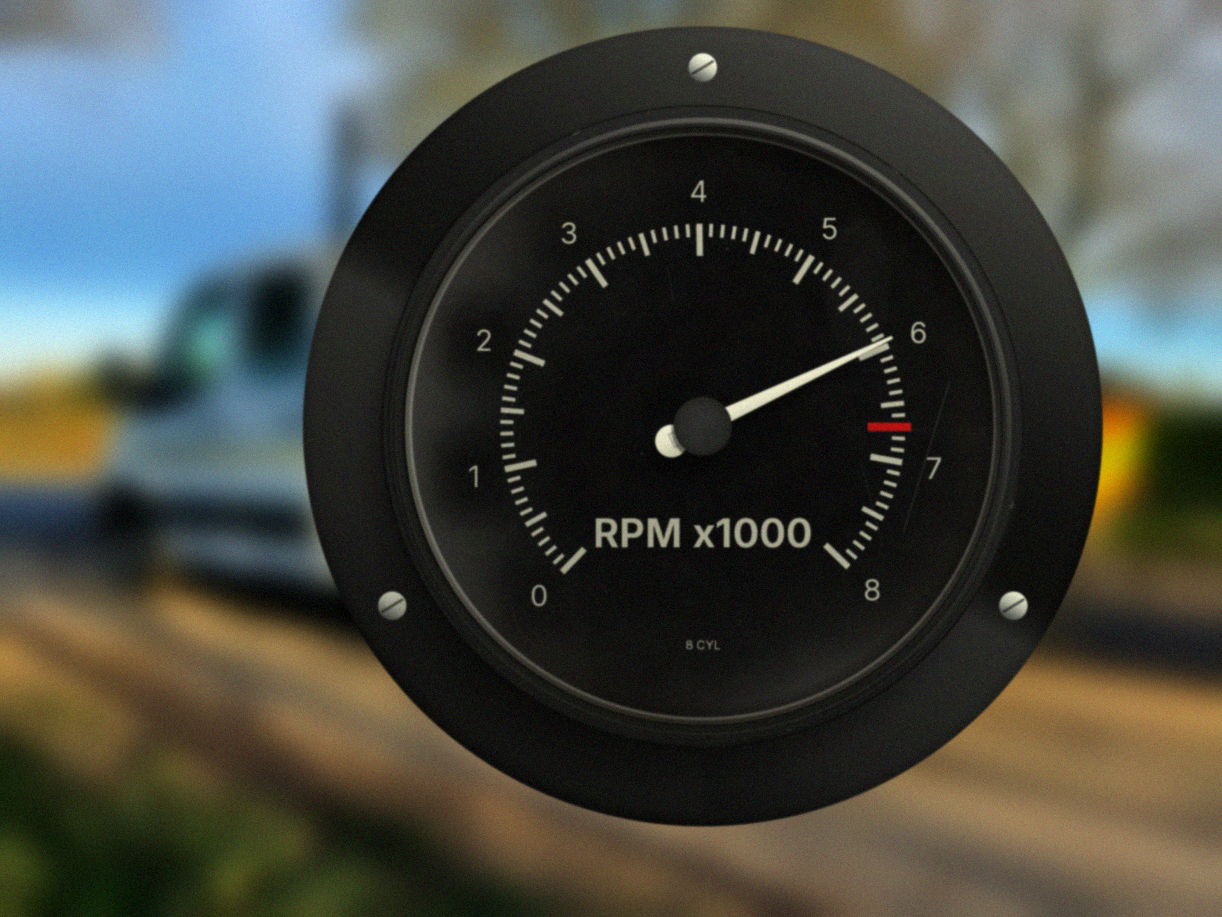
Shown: 5950 (rpm)
